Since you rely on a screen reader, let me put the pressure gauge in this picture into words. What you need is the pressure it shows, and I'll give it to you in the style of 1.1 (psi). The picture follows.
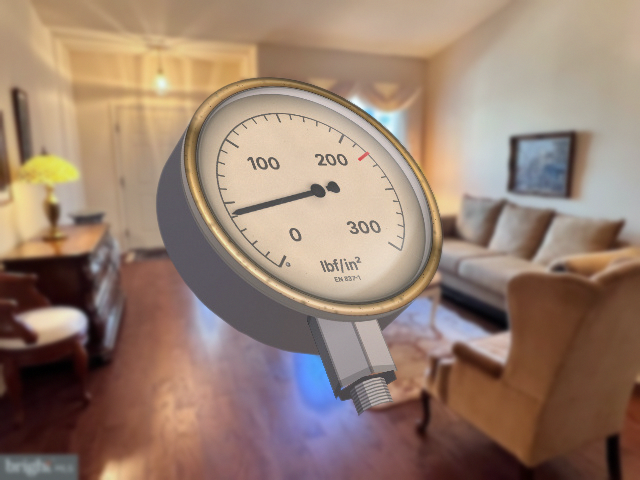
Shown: 40 (psi)
